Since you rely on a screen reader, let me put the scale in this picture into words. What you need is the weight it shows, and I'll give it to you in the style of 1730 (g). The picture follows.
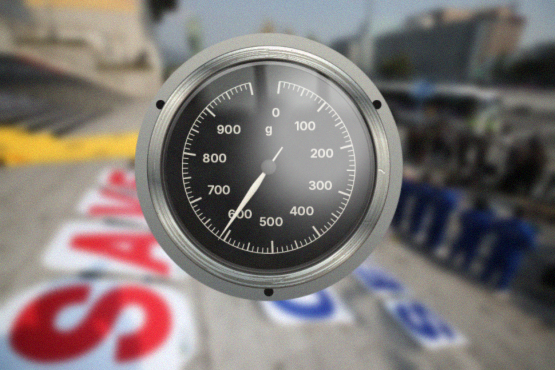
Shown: 610 (g)
